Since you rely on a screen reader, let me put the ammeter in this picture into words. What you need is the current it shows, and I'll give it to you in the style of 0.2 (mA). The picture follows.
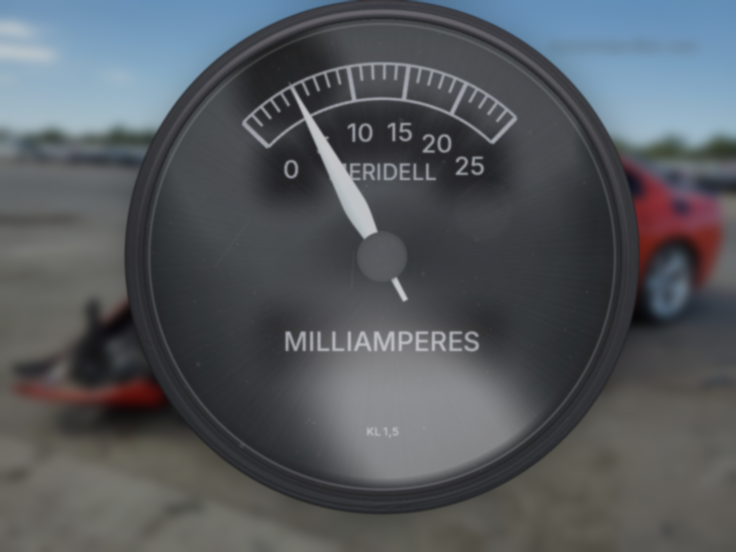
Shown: 5 (mA)
